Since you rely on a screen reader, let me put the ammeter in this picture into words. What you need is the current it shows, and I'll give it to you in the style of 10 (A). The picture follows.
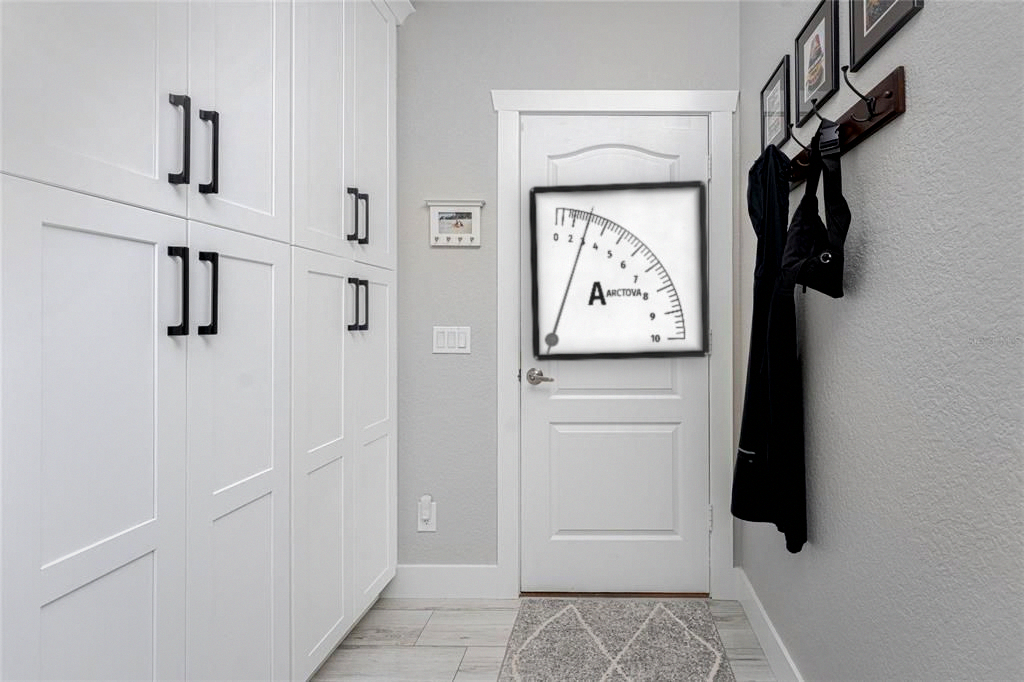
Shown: 3 (A)
